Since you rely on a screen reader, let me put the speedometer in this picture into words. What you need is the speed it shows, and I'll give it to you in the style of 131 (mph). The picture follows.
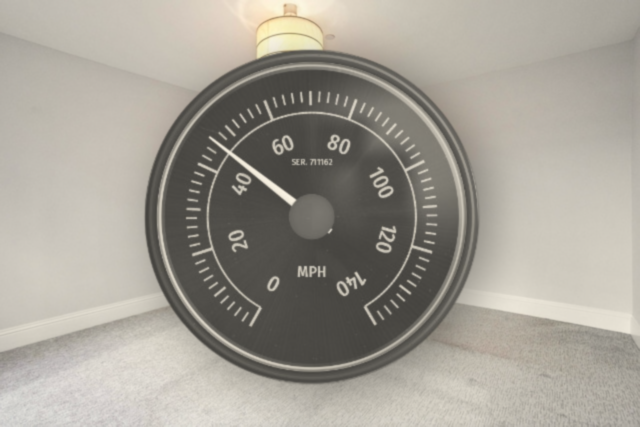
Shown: 46 (mph)
